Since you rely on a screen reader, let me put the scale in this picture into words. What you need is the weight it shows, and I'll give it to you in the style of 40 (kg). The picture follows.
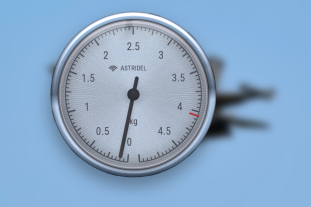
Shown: 0.1 (kg)
